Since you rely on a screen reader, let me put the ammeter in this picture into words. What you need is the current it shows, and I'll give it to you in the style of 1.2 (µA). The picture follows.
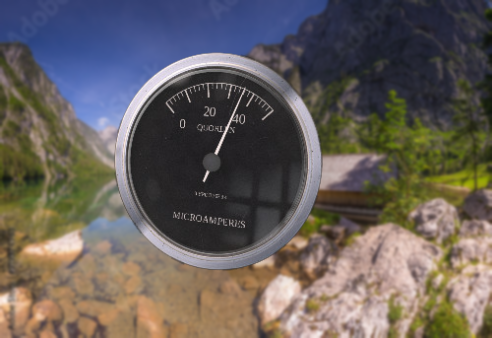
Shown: 36 (µA)
